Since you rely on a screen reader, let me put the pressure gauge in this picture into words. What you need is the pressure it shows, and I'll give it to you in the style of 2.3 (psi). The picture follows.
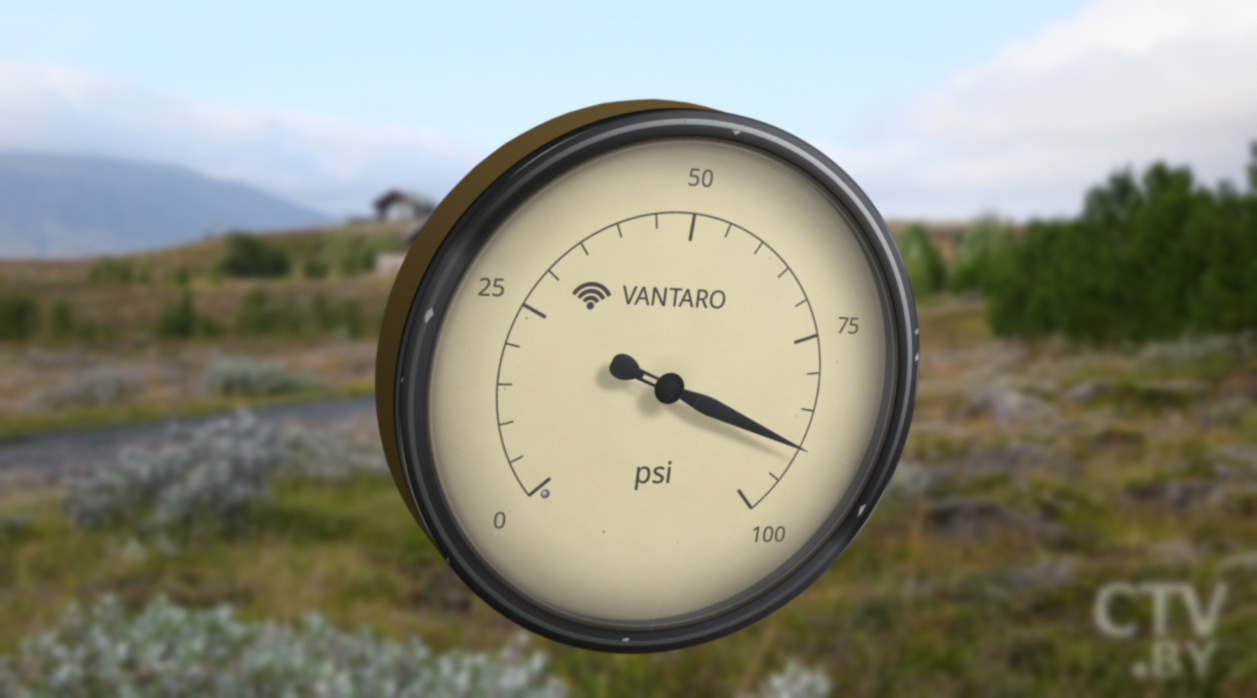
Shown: 90 (psi)
